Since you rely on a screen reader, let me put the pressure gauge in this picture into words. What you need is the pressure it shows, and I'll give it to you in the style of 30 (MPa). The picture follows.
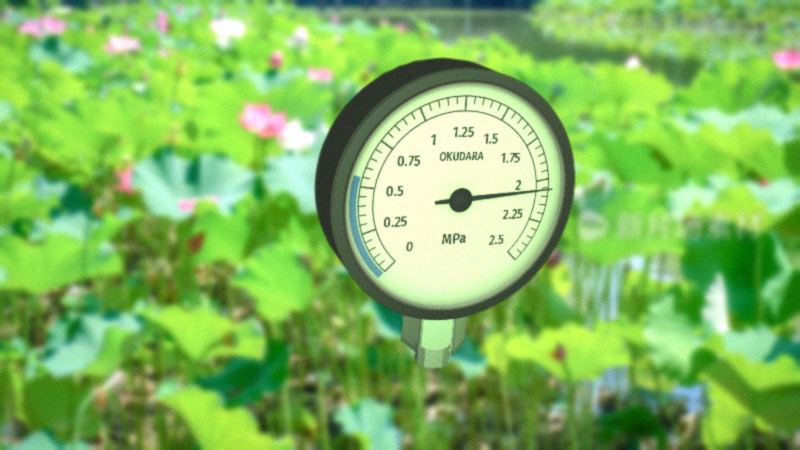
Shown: 2.05 (MPa)
